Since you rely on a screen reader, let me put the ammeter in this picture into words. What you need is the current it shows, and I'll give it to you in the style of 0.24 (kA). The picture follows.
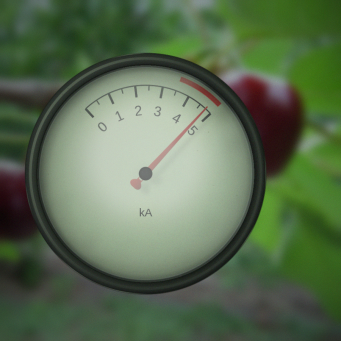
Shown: 4.75 (kA)
